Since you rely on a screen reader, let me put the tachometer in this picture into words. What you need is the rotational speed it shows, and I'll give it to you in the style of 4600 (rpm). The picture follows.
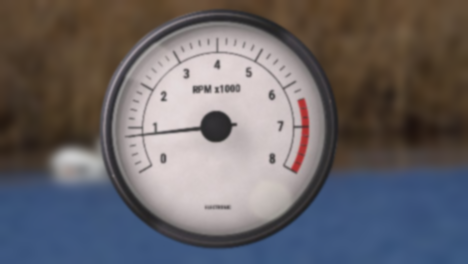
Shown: 800 (rpm)
